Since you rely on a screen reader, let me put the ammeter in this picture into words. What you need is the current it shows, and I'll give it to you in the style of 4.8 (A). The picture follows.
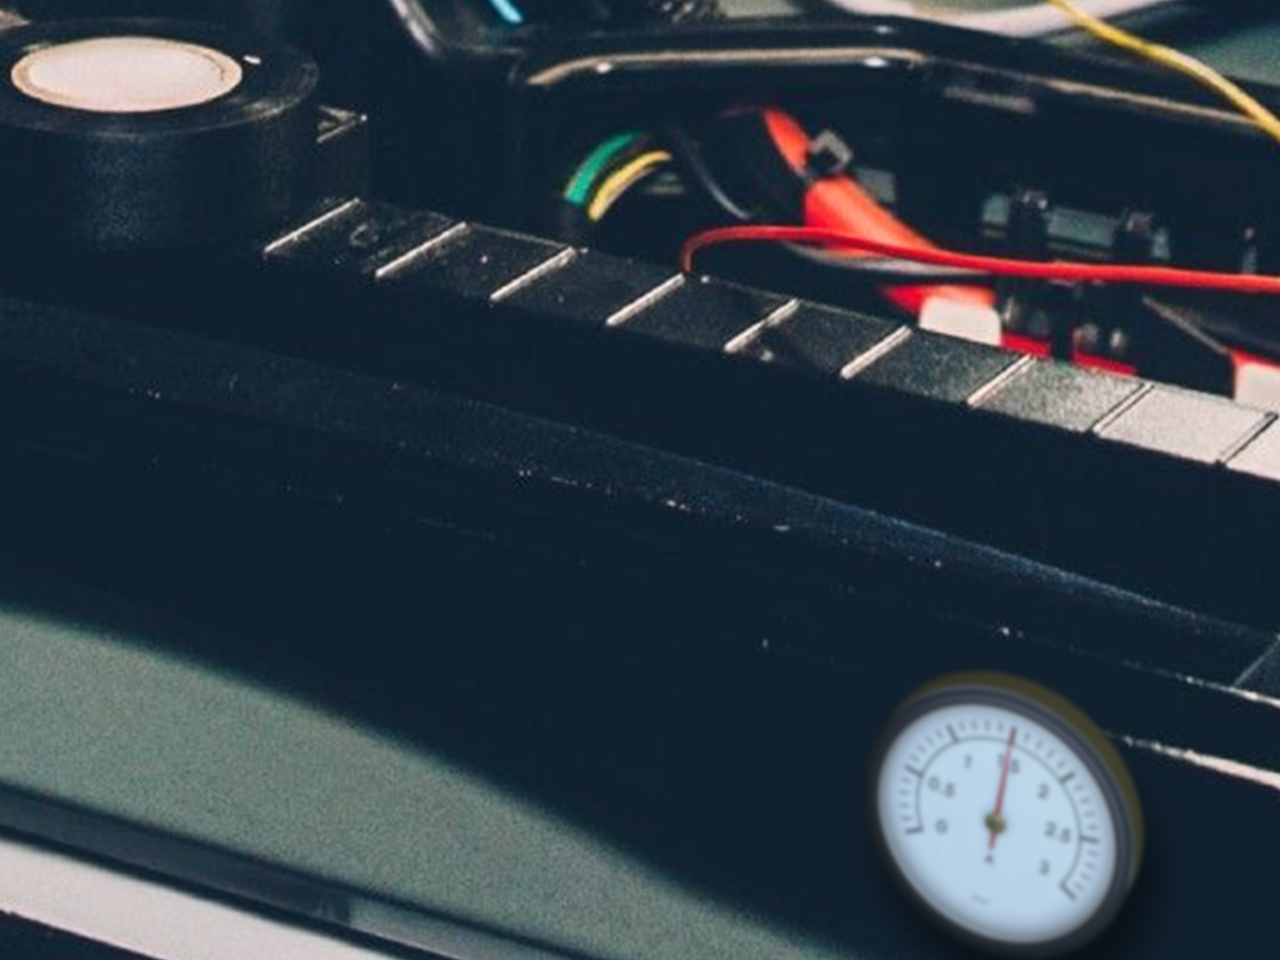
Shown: 1.5 (A)
